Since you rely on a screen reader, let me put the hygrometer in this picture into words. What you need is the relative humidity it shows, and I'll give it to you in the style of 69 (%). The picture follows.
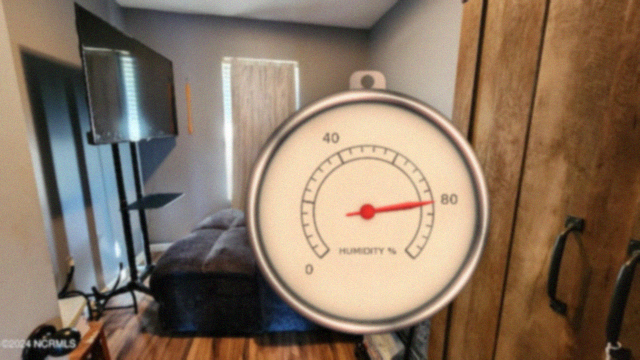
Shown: 80 (%)
